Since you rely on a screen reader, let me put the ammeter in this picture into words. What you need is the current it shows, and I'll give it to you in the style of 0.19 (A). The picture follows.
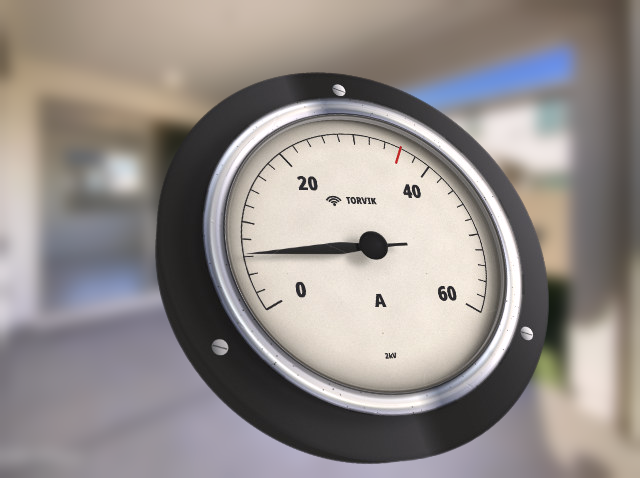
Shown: 6 (A)
